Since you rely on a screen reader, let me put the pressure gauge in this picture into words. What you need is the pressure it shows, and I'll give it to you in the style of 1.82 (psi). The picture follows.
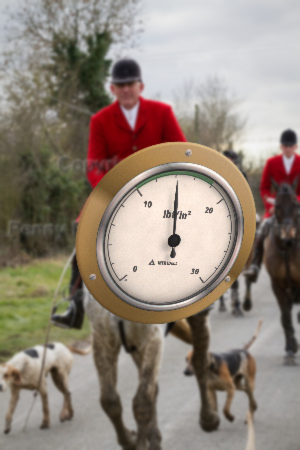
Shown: 14 (psi)
